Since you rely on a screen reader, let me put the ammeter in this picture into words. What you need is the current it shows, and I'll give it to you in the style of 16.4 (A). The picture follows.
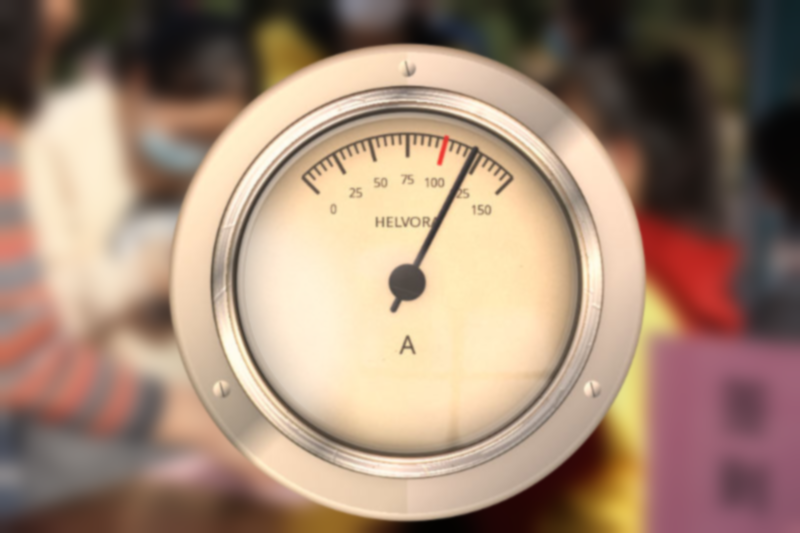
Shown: 120 (A)
